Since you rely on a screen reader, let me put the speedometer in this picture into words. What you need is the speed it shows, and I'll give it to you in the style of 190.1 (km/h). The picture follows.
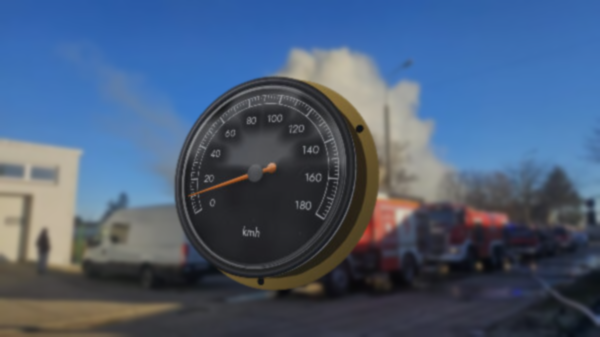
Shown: 10 (km/h)
